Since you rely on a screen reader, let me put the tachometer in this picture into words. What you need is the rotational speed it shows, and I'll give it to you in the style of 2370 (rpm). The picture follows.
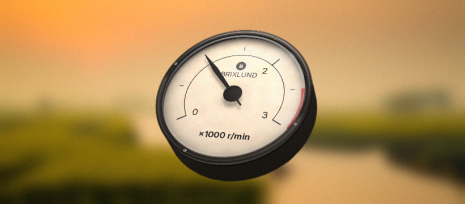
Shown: 1000 (rpm)
